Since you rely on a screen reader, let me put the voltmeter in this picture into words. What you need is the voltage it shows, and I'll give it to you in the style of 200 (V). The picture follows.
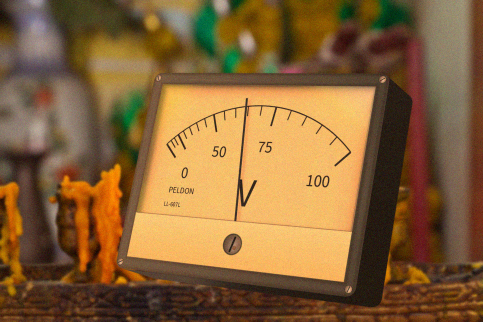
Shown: 65 (V)
